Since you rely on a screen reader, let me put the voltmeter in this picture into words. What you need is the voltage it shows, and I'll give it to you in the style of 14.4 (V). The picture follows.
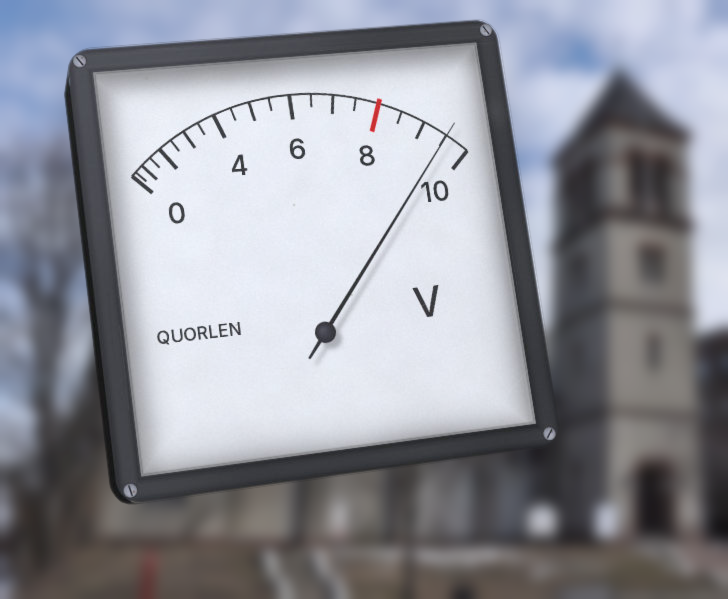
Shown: 9.5 (V)
